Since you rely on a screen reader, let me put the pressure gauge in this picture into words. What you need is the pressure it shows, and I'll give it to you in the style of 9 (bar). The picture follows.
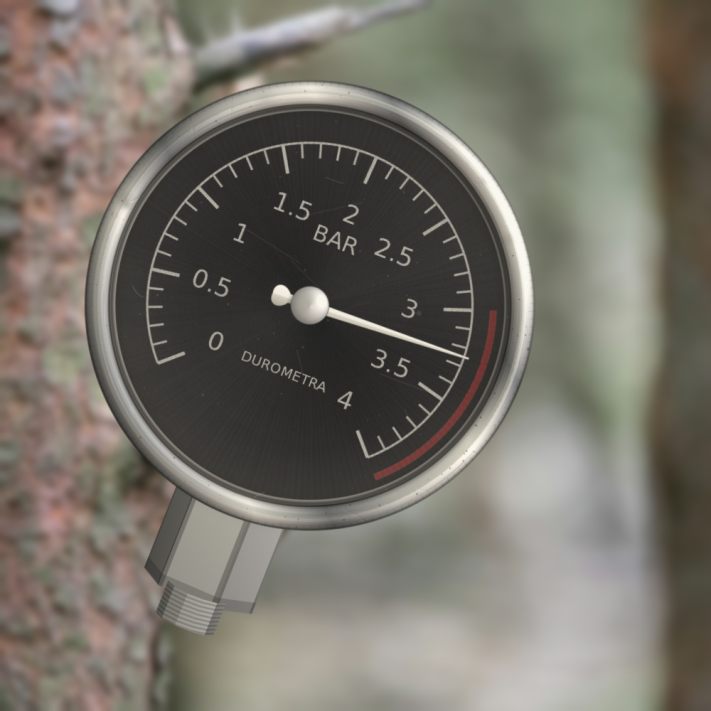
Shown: 3.25 (bar)
